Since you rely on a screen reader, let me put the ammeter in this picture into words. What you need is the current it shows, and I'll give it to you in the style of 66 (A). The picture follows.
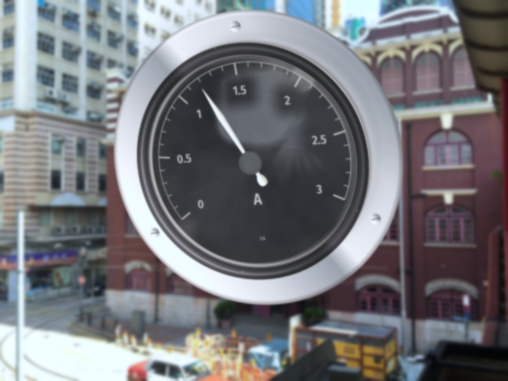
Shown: 1.2 (A)
